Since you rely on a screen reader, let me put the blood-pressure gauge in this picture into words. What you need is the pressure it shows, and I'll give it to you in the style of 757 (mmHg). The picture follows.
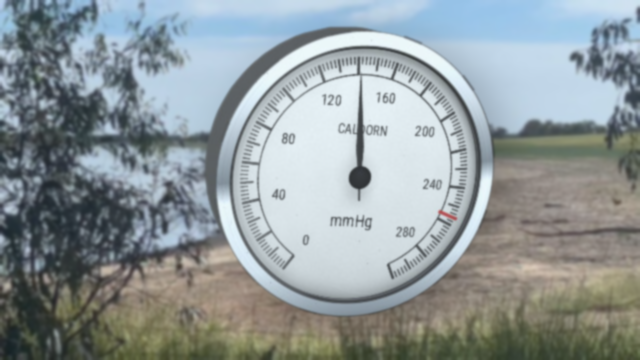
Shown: 140 (mmHg)
